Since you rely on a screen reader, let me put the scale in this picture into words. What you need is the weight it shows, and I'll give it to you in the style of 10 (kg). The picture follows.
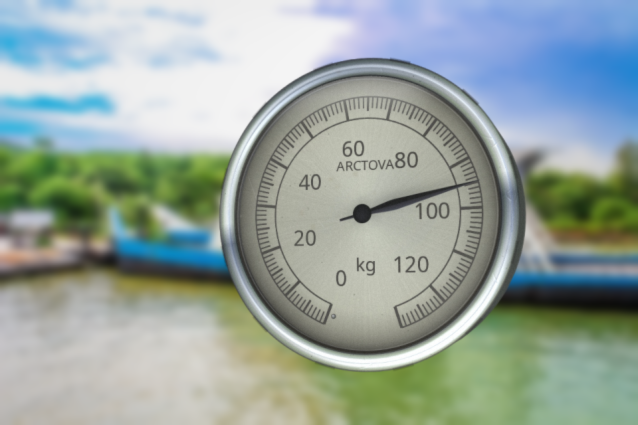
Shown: 95 (kg)
